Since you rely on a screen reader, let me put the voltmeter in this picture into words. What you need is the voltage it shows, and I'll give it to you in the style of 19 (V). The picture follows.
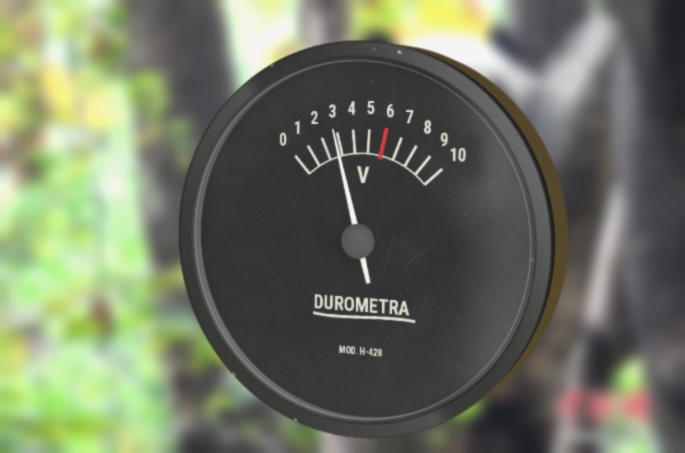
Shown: 3 (V)
